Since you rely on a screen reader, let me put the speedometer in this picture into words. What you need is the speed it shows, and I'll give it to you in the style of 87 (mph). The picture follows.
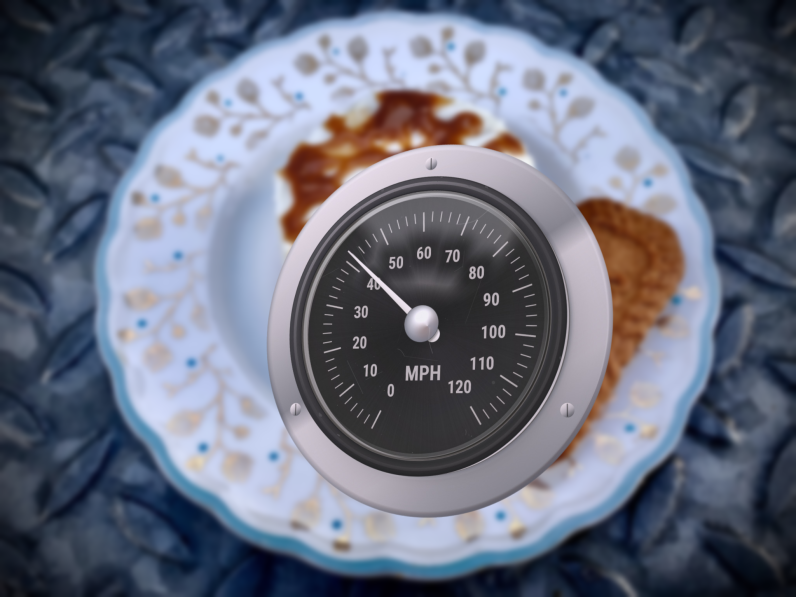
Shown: 42 (mph)
